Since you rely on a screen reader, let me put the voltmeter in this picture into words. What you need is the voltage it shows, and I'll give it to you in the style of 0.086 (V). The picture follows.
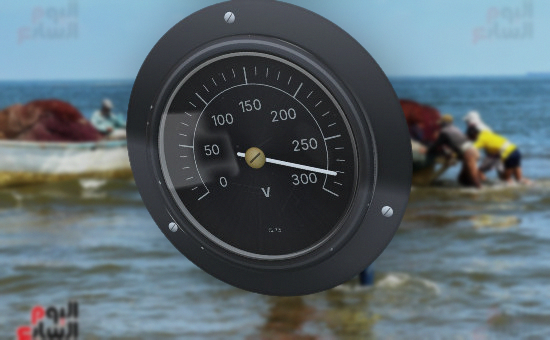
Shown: 280 (V)
